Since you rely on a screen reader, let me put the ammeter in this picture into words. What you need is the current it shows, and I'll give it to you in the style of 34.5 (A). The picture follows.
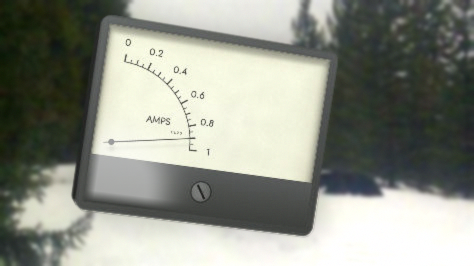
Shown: 0.9 (A)
